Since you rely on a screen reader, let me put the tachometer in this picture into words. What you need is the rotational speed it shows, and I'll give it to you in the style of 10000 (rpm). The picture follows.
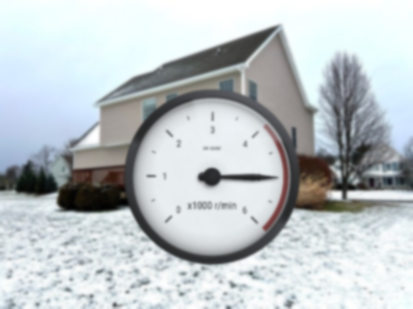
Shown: 5000 (rpm)
